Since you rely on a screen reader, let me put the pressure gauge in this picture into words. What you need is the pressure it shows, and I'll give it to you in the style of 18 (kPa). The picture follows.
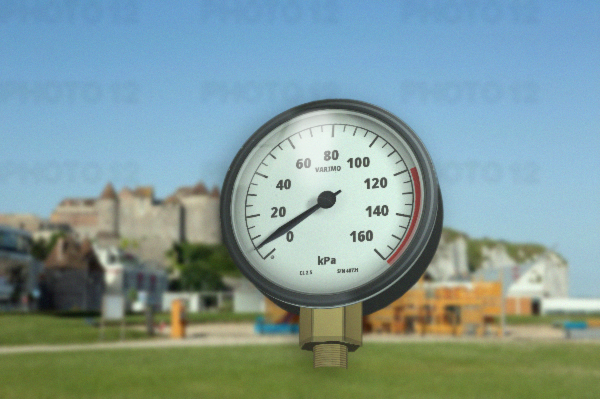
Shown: 5 (kPa)
